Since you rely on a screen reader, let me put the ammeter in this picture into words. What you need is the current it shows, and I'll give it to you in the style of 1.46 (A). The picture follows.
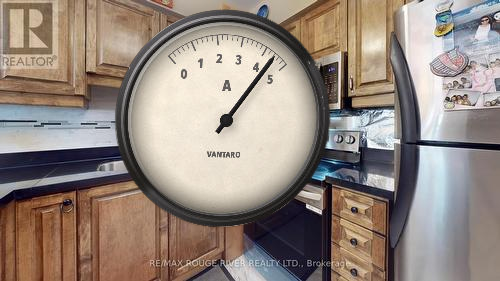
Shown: 4.4 (A)
